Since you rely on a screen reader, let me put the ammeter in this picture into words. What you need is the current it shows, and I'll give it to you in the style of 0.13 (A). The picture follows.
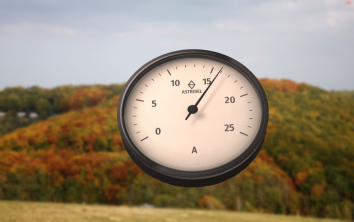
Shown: 16 (A)
